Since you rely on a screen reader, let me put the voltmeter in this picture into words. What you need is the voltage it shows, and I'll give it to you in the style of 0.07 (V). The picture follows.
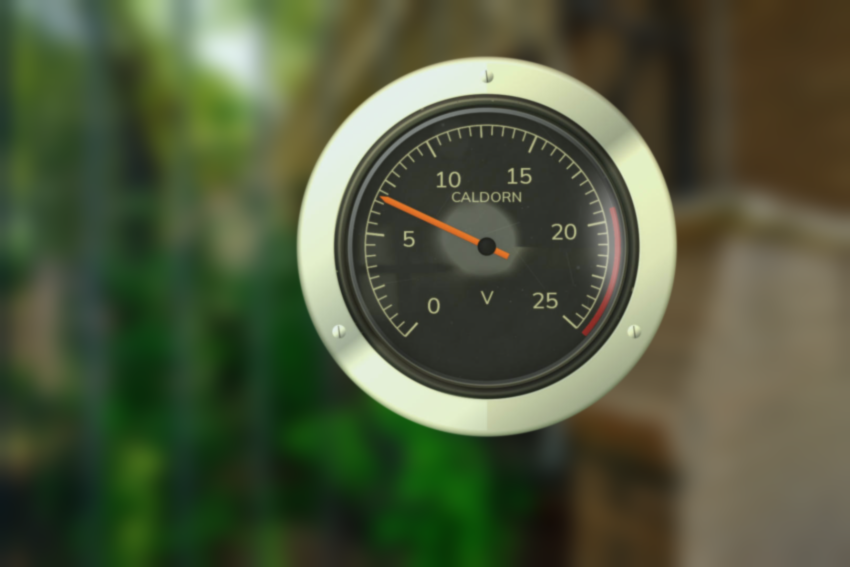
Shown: 6.75 (V)
